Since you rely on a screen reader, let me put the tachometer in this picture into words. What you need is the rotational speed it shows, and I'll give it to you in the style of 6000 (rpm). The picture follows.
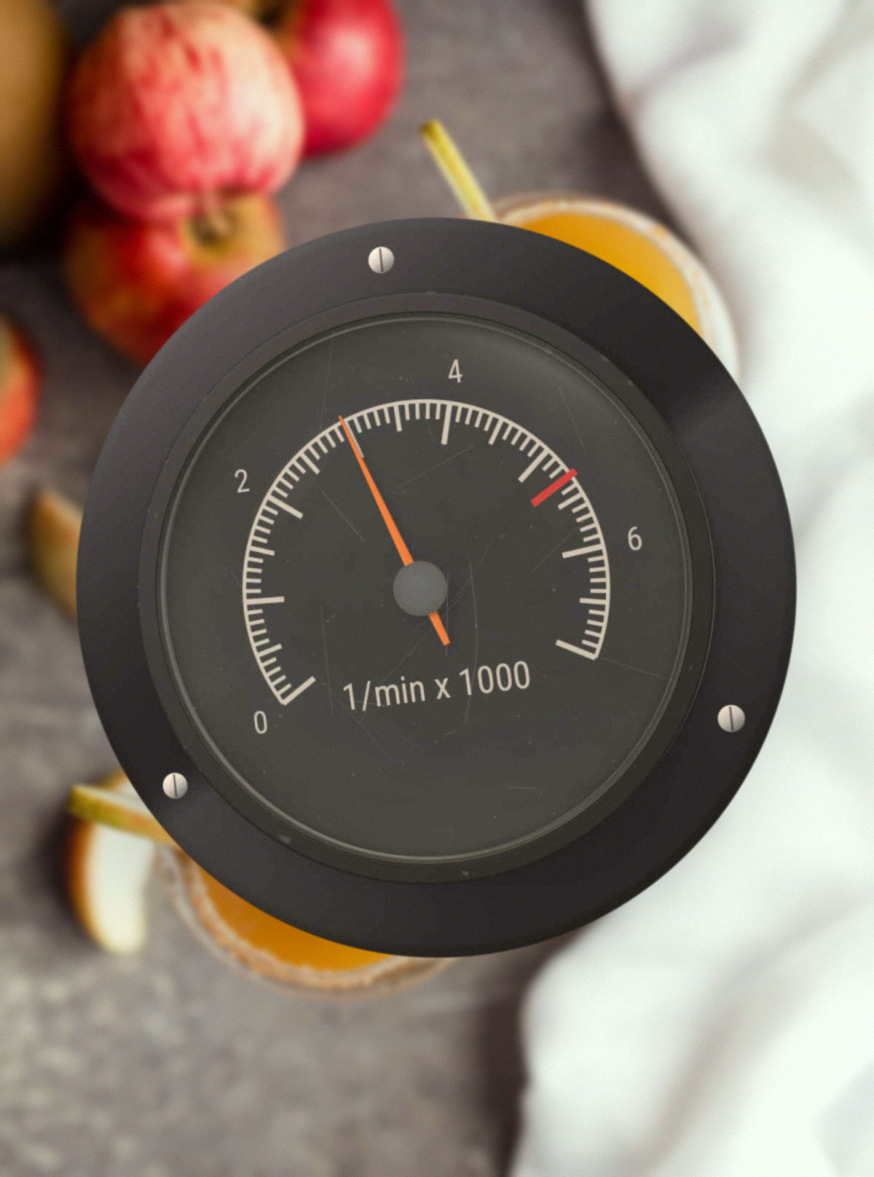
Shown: 3000 (rpm)
